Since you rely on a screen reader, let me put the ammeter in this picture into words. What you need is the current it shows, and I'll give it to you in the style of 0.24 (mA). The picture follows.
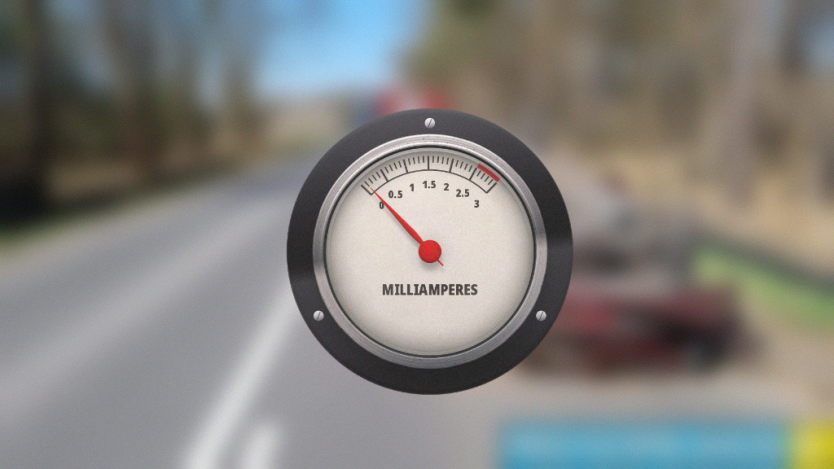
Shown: 0.1 (mA)
